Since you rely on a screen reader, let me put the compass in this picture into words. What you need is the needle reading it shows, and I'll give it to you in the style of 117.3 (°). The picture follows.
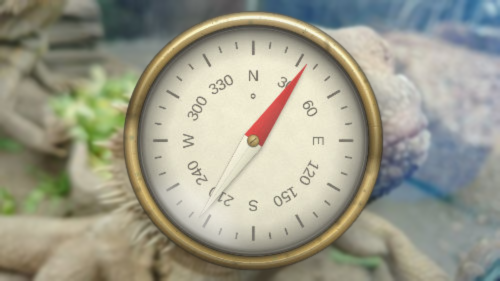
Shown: 35 (°)
